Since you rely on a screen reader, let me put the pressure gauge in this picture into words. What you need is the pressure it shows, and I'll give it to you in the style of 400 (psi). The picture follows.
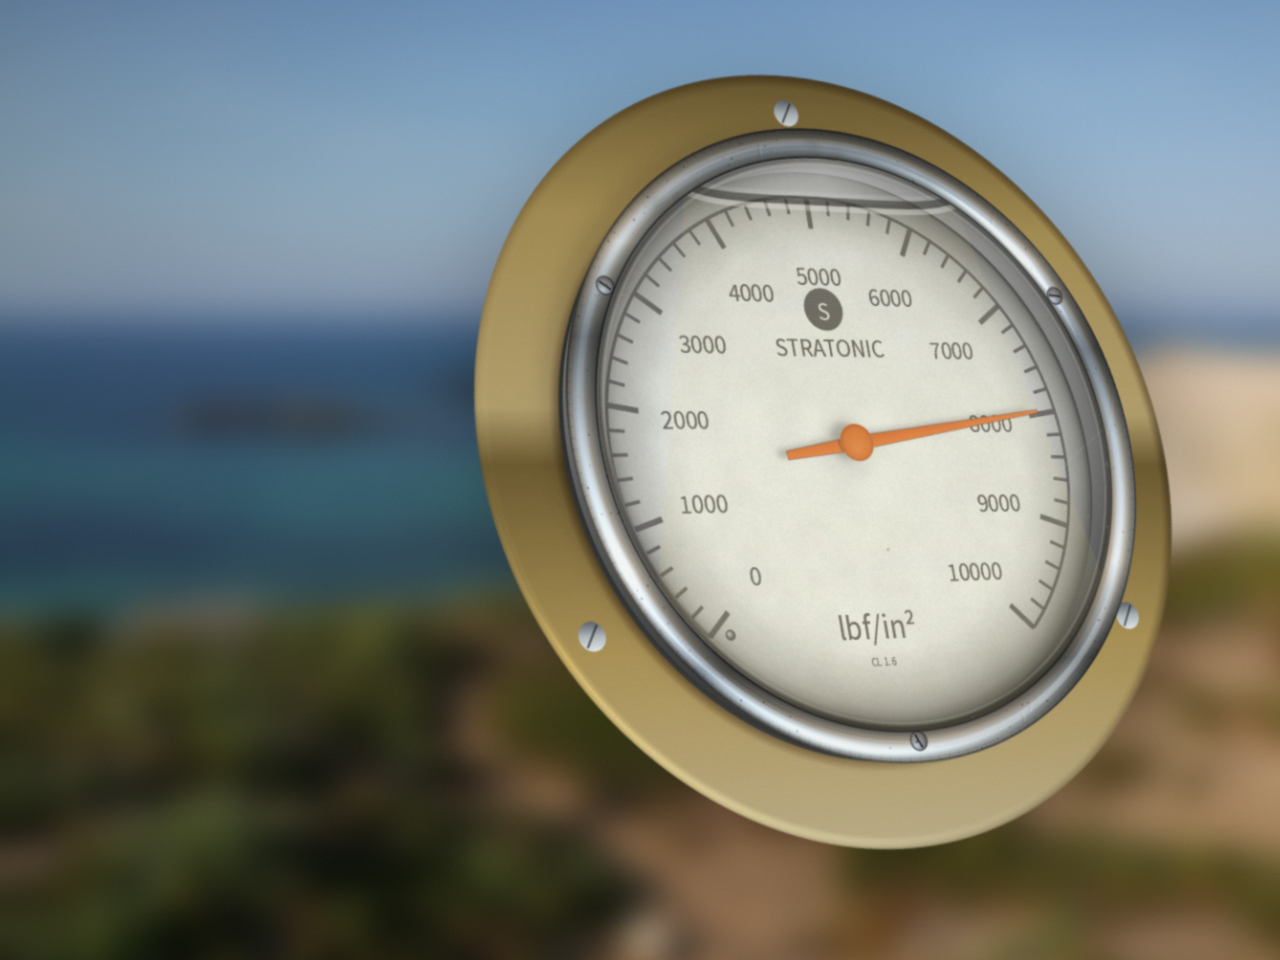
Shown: 8000 (psi)
